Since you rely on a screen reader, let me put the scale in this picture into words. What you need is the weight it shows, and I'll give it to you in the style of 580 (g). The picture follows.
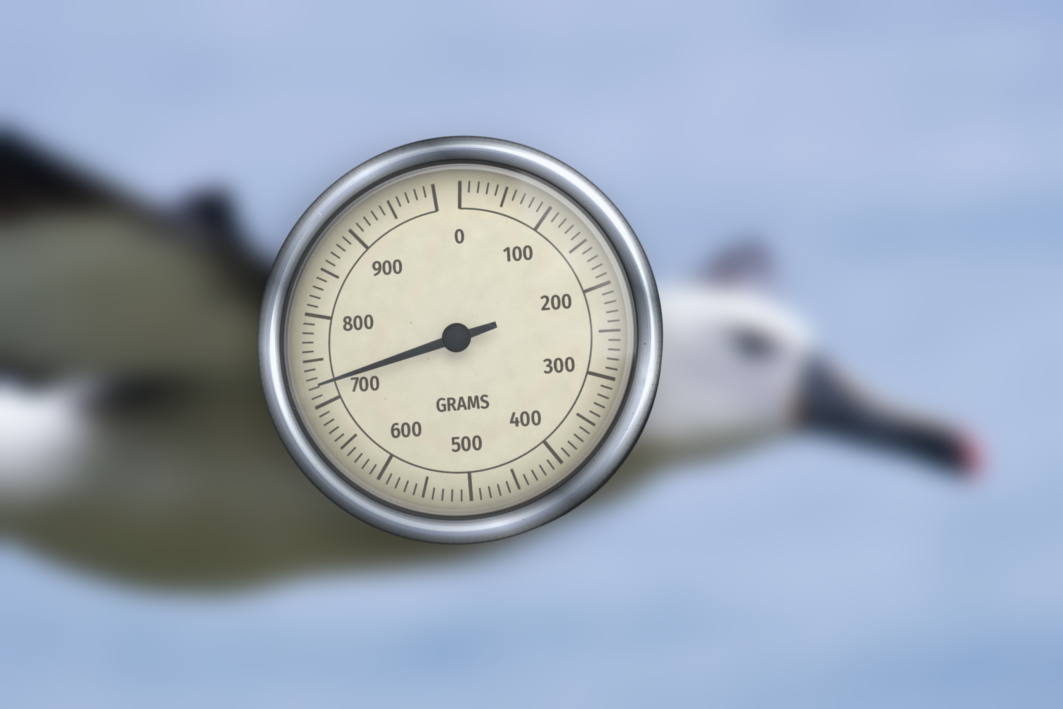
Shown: 720 (g)
